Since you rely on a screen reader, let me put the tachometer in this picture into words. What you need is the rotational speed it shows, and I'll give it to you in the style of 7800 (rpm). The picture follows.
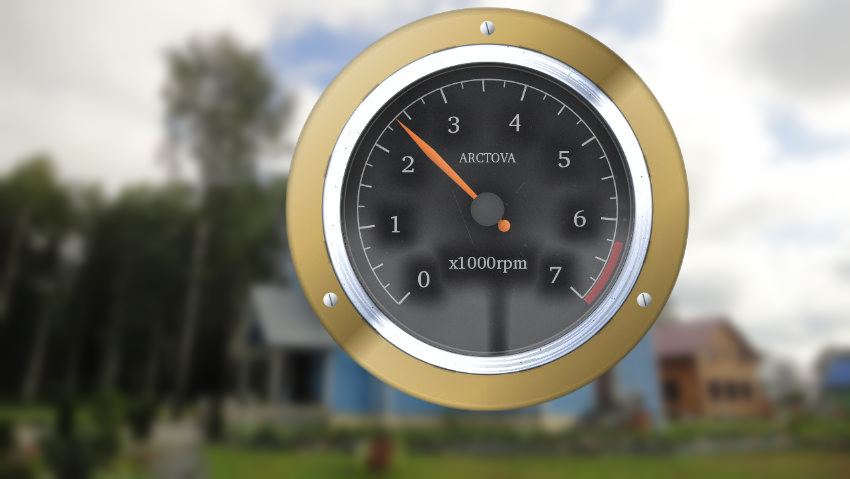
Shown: 2375 (rpm)
